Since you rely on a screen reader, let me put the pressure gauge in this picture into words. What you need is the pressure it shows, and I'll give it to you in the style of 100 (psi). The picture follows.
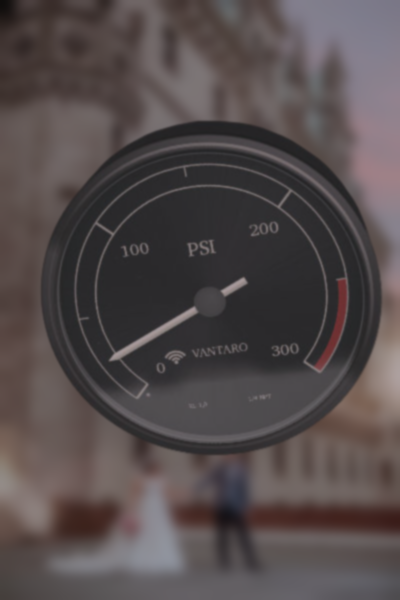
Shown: 25 (psi)
